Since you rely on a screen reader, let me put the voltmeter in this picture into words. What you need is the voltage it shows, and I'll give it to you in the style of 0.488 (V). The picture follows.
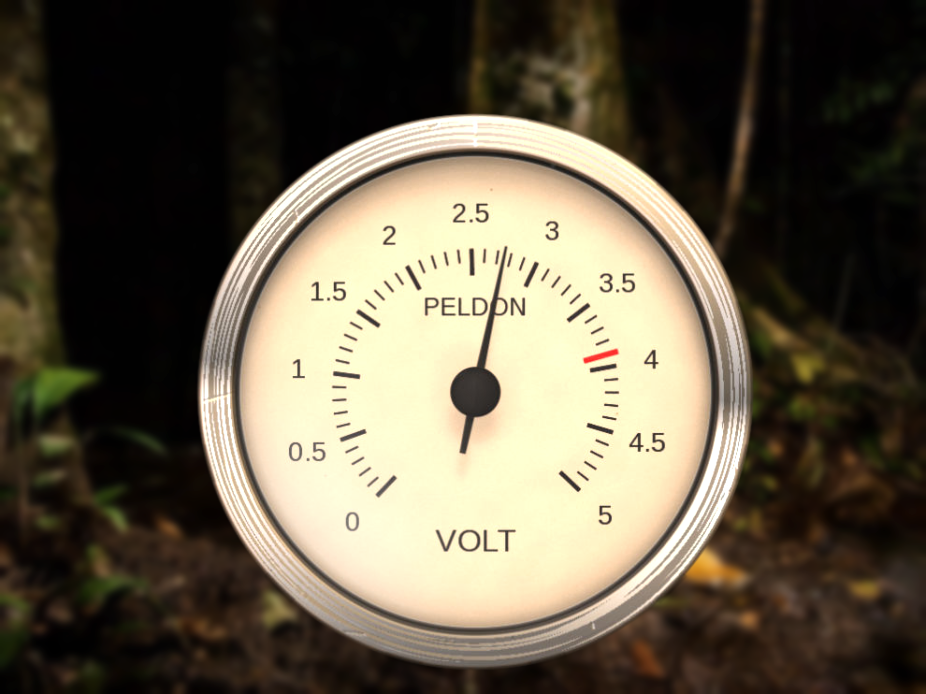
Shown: 2.75 (V)
